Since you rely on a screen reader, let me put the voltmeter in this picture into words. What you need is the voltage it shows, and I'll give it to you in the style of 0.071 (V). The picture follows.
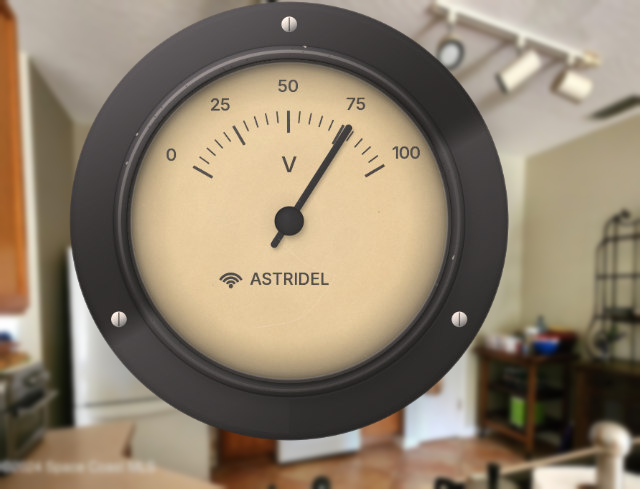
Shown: 77.5 (V)
